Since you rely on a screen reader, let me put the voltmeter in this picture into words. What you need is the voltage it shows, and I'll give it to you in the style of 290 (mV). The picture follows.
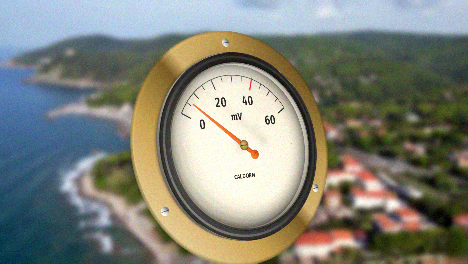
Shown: 5 (mV)
